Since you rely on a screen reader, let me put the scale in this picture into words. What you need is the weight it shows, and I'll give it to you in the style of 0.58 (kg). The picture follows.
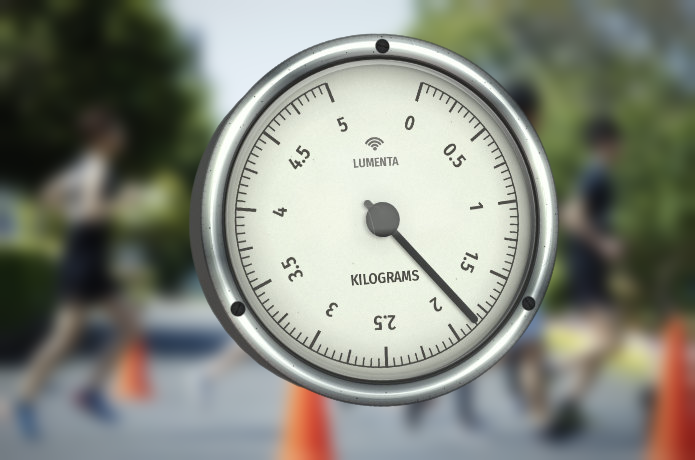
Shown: 1.85 (kg)
